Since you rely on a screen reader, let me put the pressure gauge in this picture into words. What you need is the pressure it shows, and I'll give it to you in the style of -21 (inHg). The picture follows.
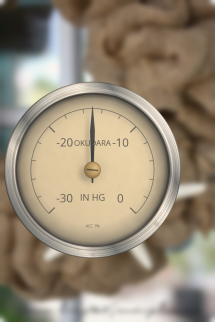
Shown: -15 (inHg)
